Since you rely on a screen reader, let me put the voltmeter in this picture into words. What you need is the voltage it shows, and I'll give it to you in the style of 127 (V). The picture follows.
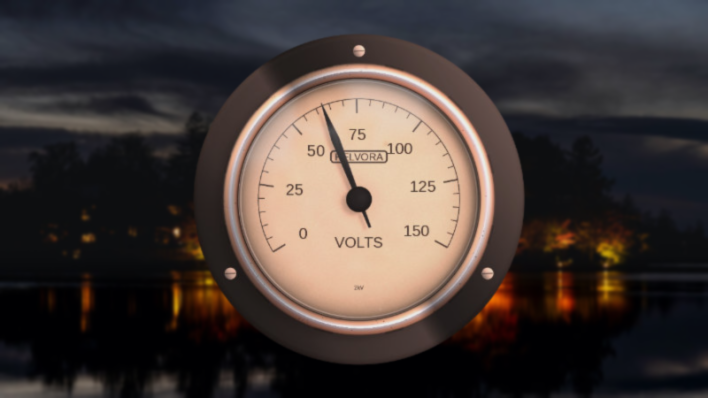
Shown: 62.5 (V)
